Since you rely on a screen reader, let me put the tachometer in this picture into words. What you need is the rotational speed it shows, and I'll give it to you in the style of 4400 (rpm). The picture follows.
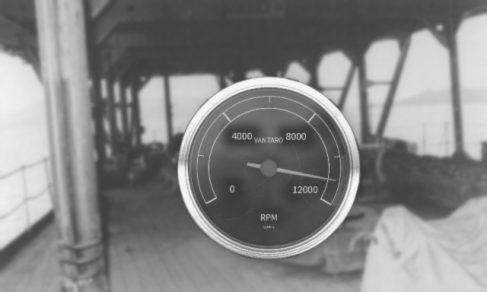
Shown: 11000 (rpm)
